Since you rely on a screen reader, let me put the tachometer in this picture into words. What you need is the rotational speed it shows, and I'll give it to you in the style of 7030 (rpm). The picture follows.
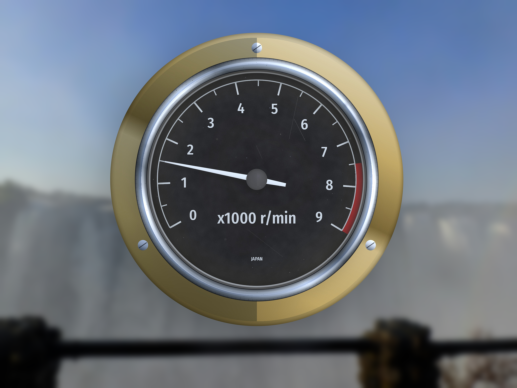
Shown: 1500 (rpm)
